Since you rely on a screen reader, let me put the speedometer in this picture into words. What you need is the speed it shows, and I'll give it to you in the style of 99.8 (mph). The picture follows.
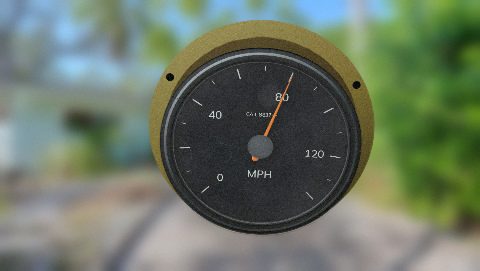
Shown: 80 (mph)
